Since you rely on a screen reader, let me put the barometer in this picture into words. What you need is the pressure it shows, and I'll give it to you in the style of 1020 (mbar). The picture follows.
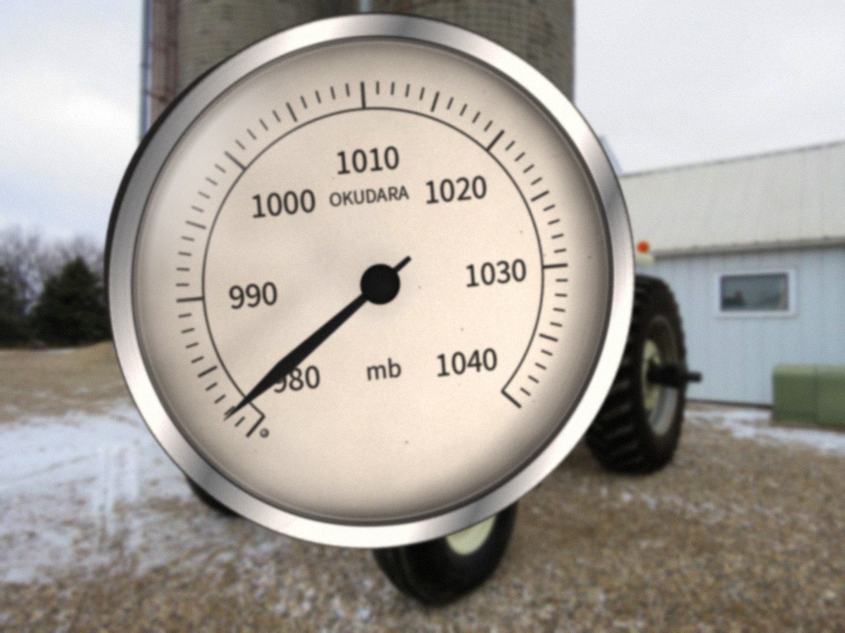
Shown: 982 (mbar)
